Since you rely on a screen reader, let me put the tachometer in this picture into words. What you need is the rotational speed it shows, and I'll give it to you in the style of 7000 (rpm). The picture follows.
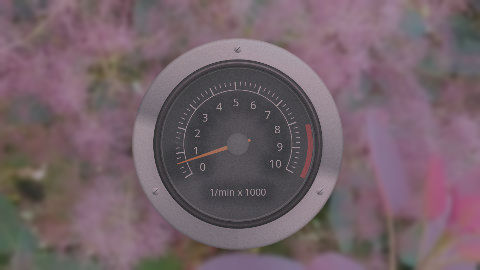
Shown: 600 (rpm)
